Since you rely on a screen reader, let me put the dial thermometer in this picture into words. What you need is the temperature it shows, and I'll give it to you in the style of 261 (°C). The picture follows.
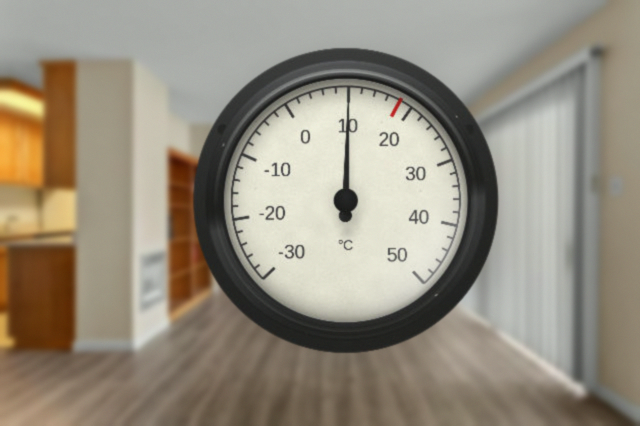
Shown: 10 (°C)
